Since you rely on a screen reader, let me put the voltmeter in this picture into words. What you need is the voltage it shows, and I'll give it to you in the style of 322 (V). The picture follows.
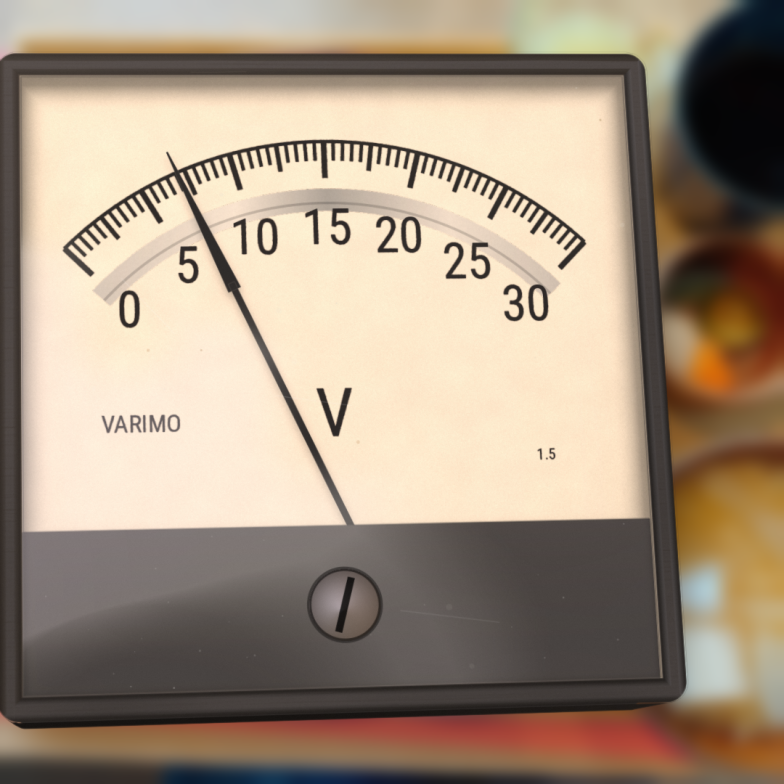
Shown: 7 (V)
